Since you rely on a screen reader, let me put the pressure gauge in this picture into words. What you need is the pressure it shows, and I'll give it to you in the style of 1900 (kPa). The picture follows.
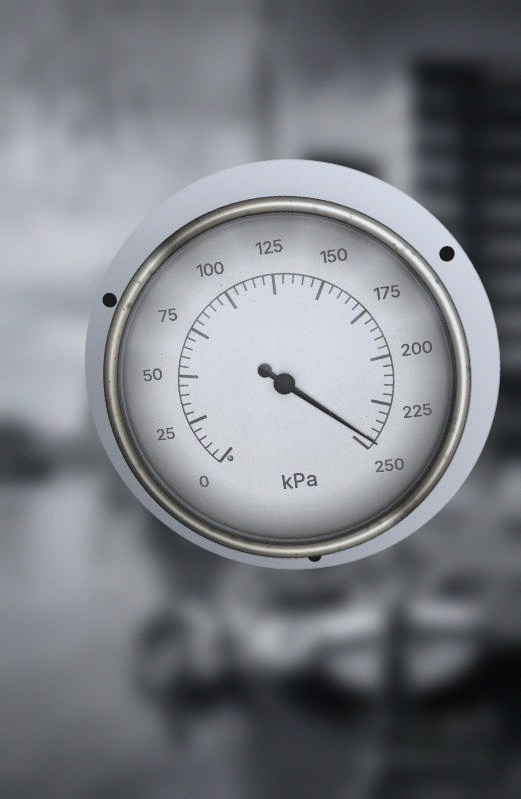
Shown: 245 (kPa)
